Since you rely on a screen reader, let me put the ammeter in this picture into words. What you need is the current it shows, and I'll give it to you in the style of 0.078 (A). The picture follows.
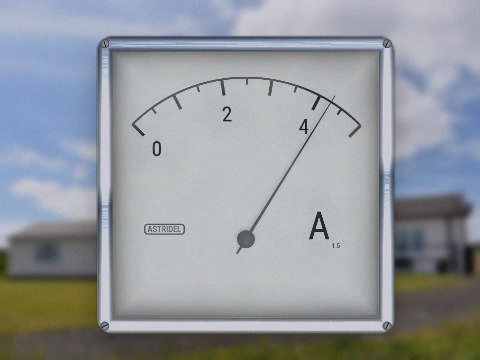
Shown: 4.25 (A)
